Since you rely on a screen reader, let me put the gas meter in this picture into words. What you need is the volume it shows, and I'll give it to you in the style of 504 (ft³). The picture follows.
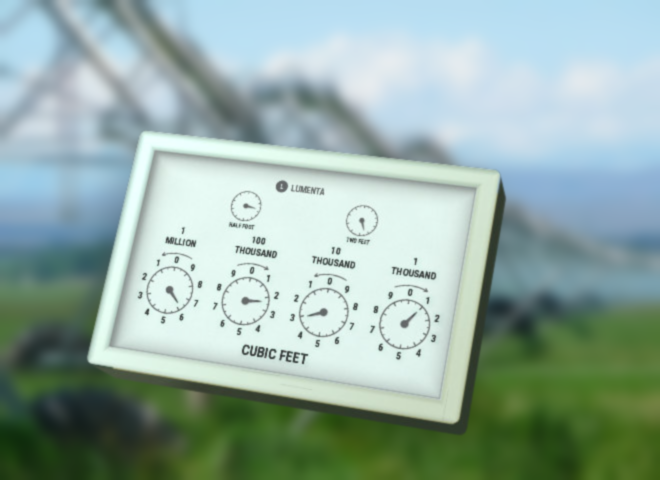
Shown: 623100 (ft³)
